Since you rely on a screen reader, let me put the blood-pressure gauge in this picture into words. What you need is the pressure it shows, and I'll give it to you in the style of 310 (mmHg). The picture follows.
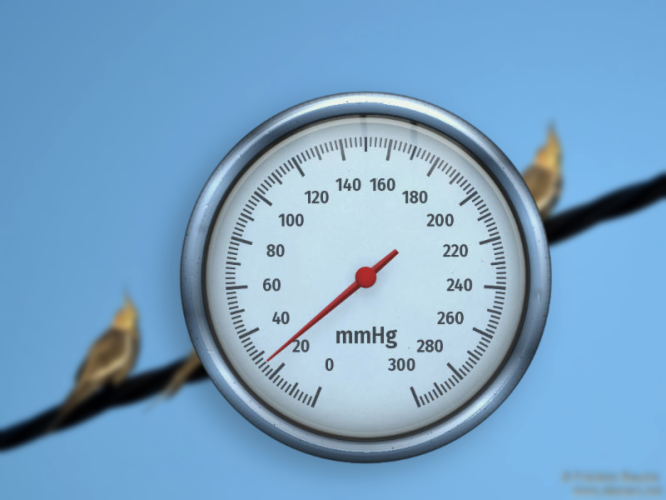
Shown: 26 (mmHg)
